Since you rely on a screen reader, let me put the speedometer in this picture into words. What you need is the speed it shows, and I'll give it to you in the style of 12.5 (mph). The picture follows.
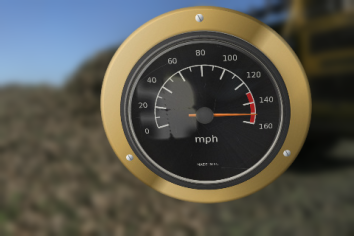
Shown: 150 (mph)
